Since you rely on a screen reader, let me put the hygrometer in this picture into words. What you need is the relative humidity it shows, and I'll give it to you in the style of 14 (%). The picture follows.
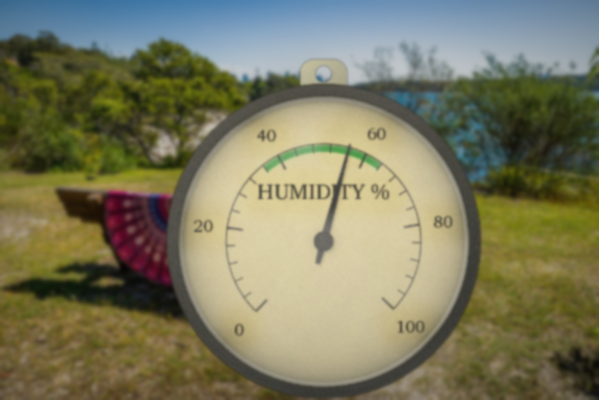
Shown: 56 (%)
